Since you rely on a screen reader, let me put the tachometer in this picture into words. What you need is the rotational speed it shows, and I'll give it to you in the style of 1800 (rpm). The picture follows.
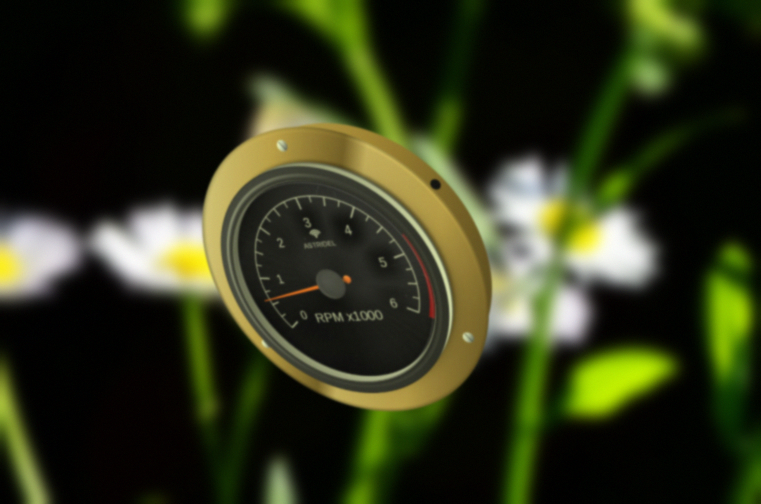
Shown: 625 (rpm)
